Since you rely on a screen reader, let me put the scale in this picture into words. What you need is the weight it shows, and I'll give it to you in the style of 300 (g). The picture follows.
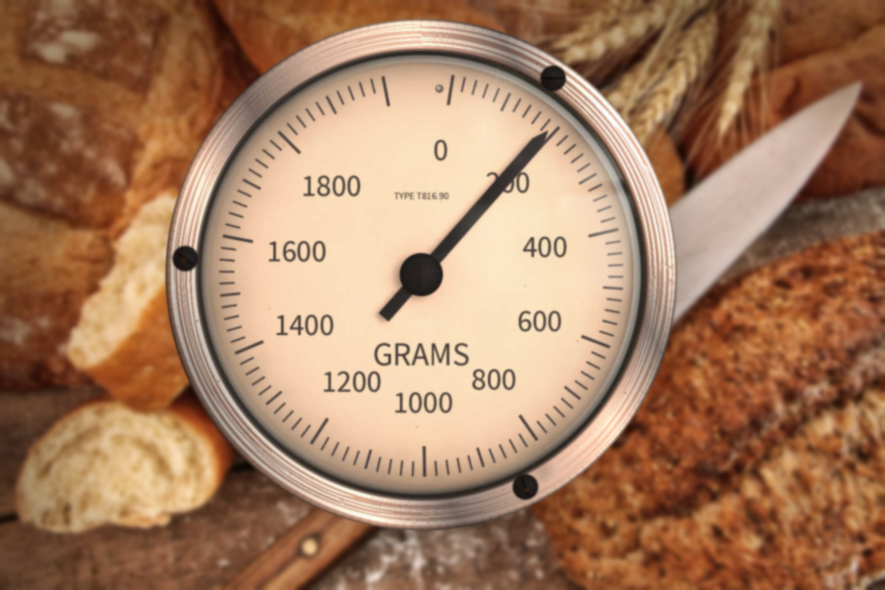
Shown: 190 (g)
